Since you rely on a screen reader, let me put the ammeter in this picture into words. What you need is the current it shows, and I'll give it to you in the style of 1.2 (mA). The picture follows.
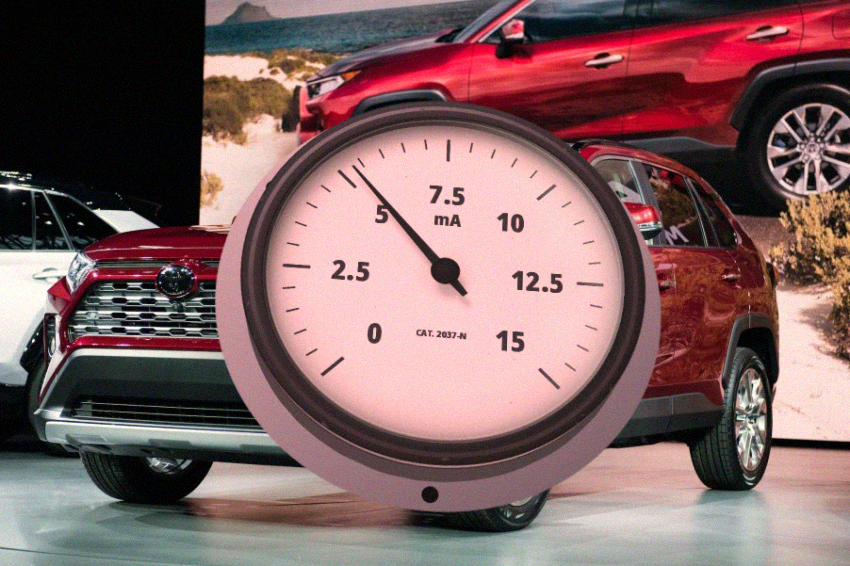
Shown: 5.25 (mA)
